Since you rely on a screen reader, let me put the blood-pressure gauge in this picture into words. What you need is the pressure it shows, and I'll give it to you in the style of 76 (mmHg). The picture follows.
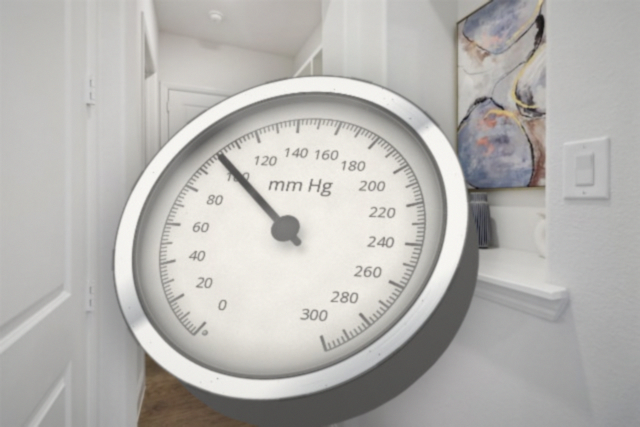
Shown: 100 (mmHg)
